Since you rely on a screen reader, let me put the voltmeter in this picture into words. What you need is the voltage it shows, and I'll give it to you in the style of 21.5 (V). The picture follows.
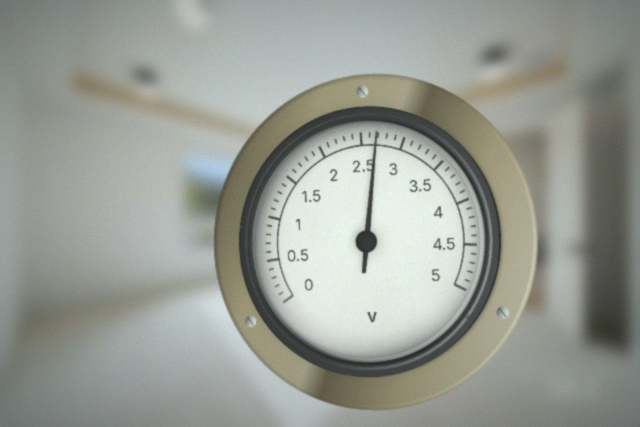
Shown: 2.7 (V)
